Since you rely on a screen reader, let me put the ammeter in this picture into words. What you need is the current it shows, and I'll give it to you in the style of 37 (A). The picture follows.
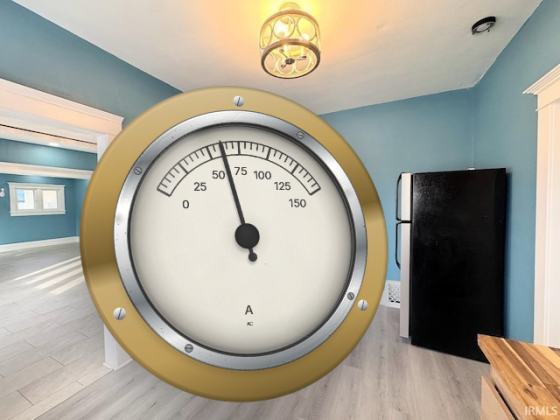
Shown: 60 (A)
